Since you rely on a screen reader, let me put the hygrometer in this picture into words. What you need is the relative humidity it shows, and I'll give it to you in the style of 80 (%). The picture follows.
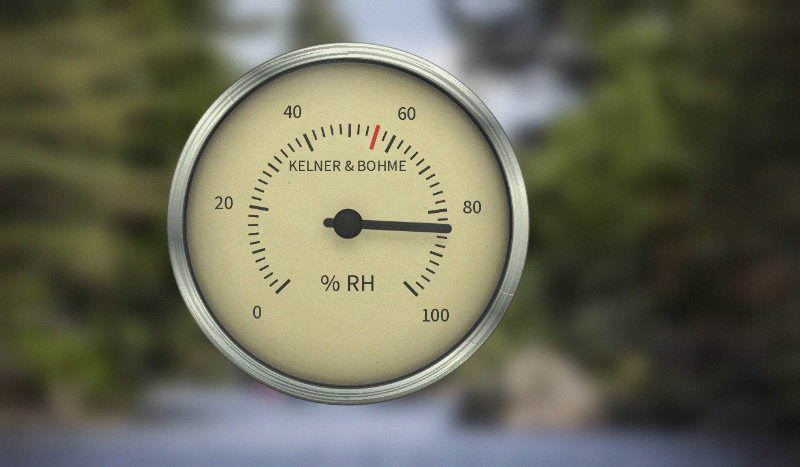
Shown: 84 (%)
